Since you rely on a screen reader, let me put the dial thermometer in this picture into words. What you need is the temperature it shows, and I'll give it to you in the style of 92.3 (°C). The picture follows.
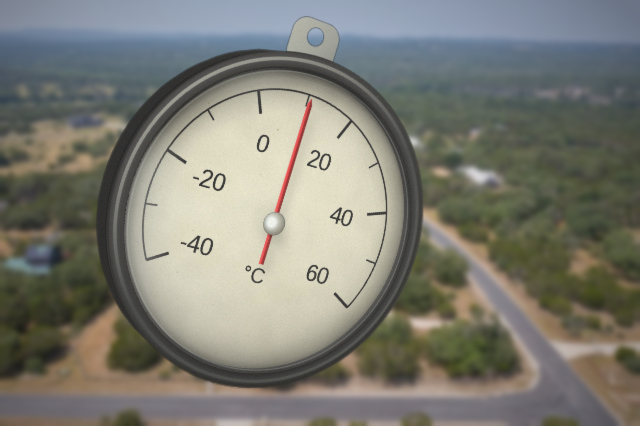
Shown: 10 (°C)
